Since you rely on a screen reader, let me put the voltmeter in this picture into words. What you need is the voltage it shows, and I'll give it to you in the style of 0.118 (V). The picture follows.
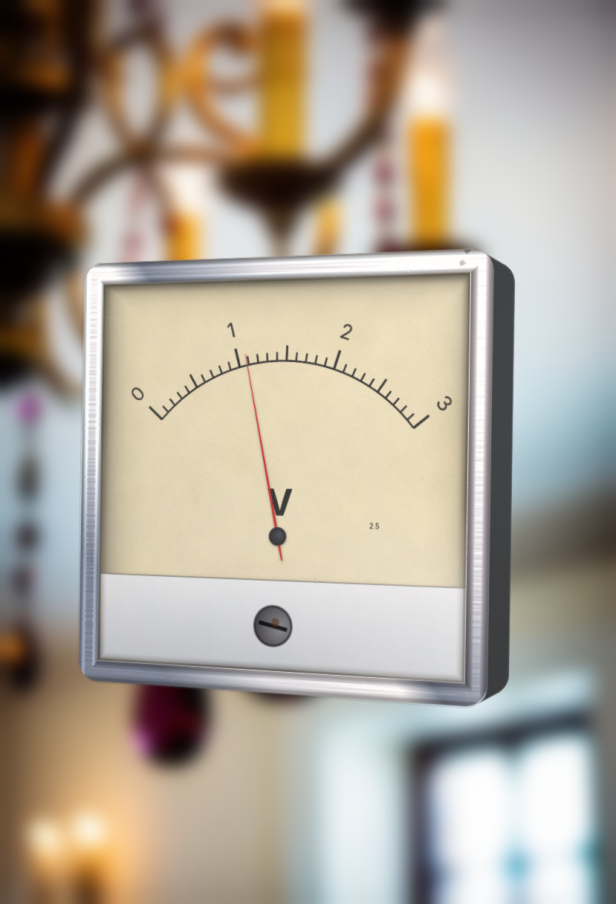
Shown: 1.1 (V)
